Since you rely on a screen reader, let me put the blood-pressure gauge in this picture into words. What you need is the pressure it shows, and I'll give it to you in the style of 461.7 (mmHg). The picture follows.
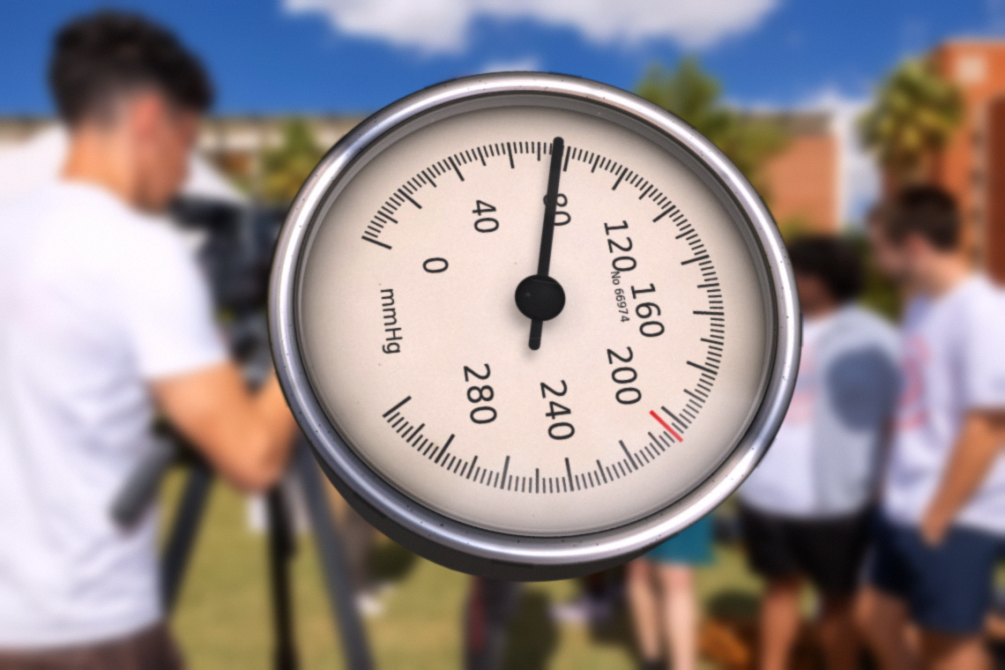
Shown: 76 (mmHg)
